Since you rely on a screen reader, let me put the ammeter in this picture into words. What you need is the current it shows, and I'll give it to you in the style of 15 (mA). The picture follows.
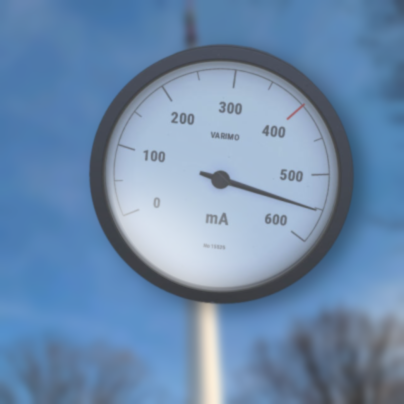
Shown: 550 (mA)
